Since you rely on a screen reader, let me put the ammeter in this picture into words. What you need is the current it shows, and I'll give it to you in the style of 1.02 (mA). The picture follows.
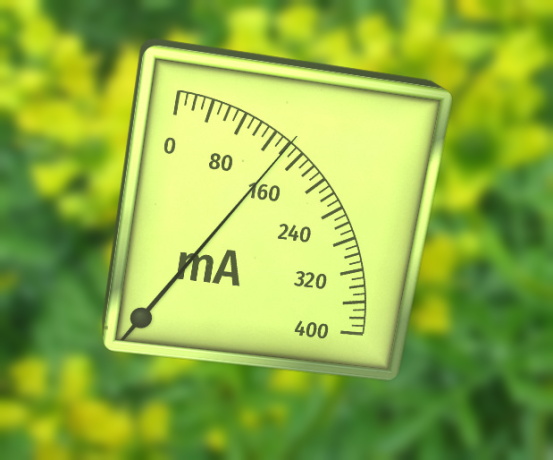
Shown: 140 (mA)
